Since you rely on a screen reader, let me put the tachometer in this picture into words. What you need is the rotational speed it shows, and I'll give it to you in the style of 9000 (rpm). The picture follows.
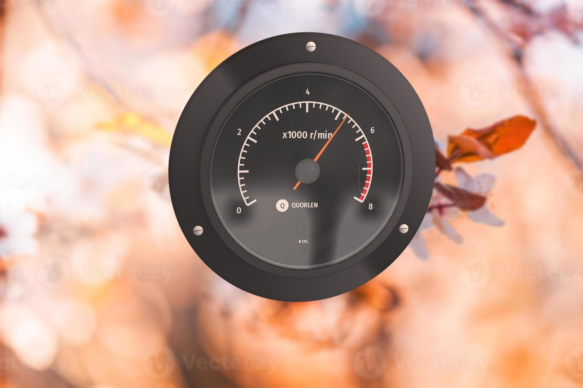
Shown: 5200 (rpm)
